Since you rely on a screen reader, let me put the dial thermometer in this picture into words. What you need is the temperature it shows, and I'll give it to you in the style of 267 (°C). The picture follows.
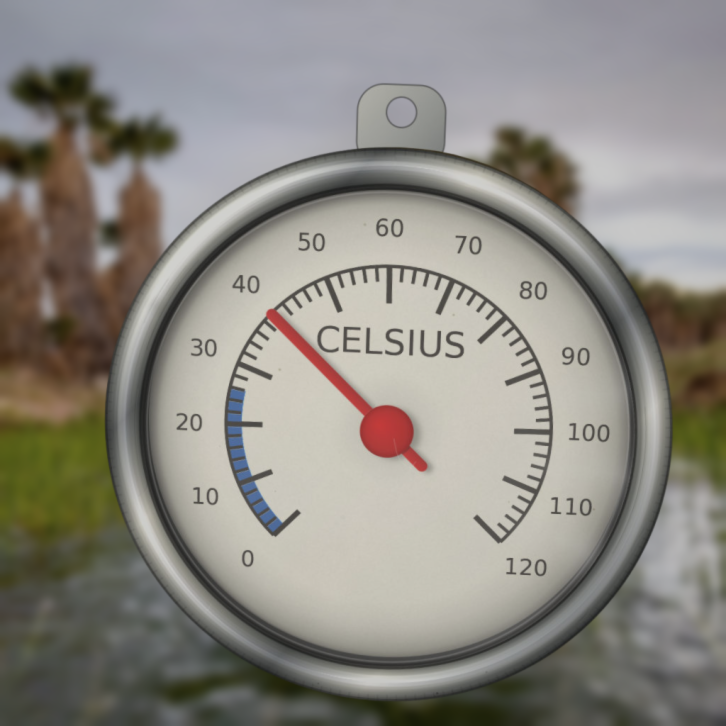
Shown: 40 (°C)
